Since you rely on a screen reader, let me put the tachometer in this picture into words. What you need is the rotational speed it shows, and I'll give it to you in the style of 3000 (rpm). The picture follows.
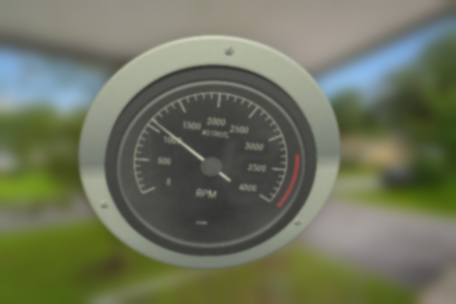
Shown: 1100 (rpm)
